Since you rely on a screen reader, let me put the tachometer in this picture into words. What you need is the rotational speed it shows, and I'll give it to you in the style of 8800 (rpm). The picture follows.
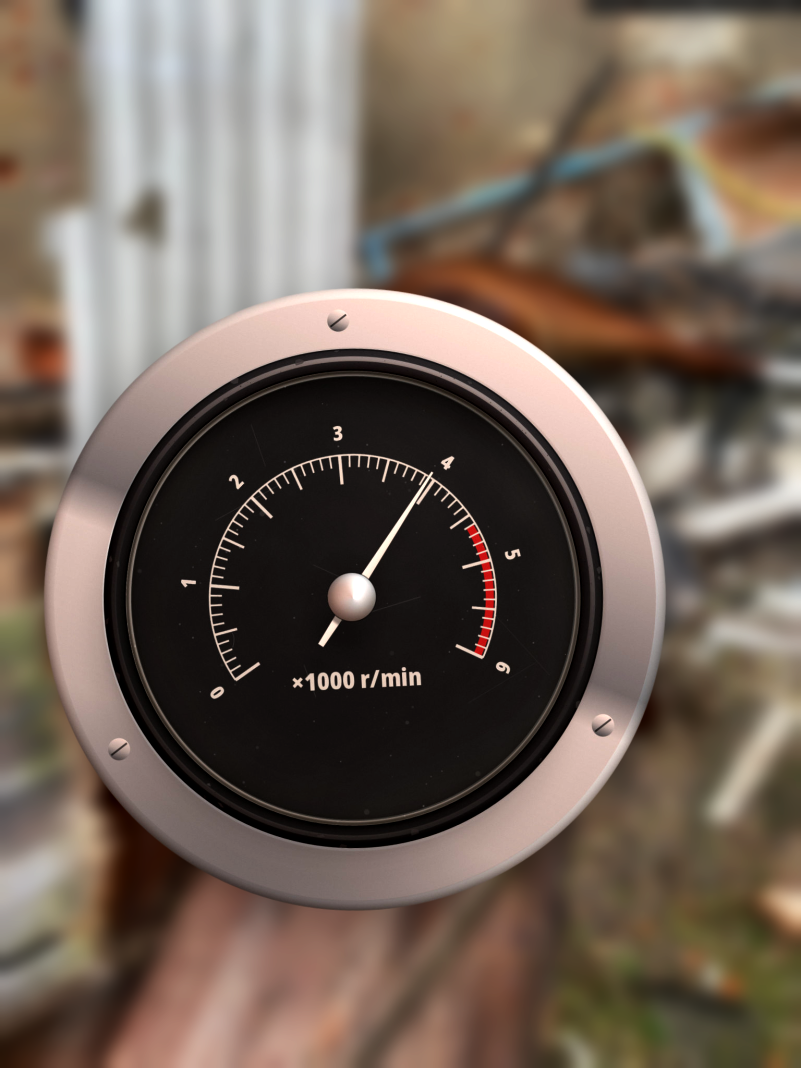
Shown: 3950 (rpm)
